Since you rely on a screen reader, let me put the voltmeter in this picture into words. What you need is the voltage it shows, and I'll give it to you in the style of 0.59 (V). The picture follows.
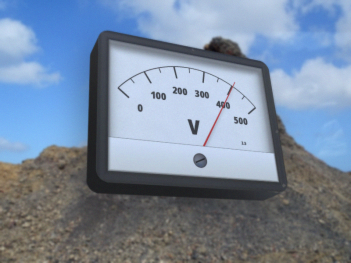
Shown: 400 (V)
